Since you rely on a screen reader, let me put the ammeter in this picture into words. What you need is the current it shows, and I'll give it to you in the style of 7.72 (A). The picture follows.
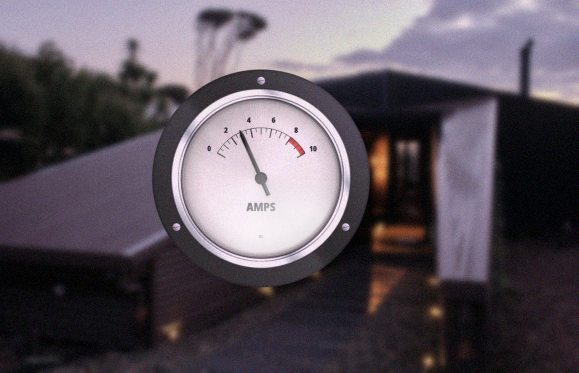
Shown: 3 (A)
